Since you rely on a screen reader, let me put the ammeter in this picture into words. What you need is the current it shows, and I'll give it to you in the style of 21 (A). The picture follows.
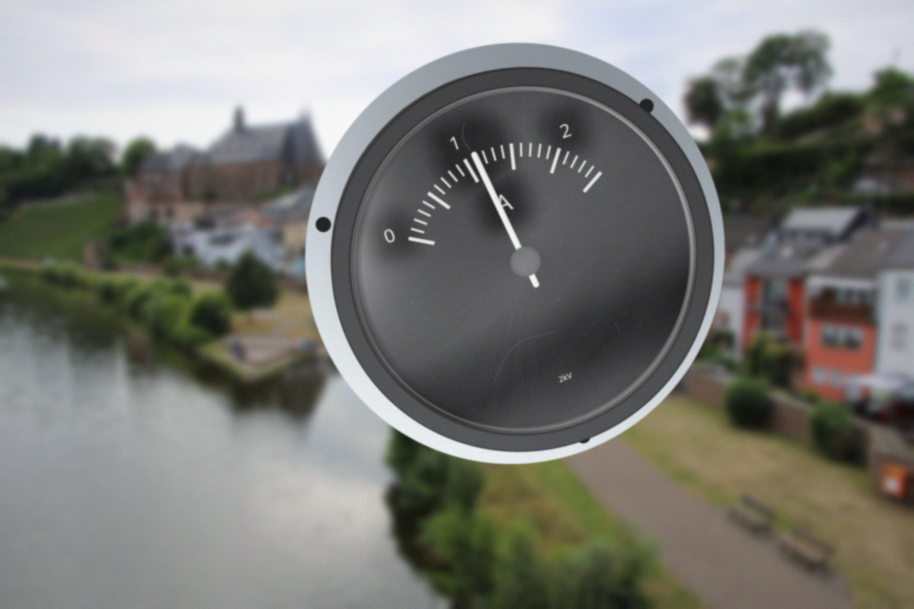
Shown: 1.1 (A)
